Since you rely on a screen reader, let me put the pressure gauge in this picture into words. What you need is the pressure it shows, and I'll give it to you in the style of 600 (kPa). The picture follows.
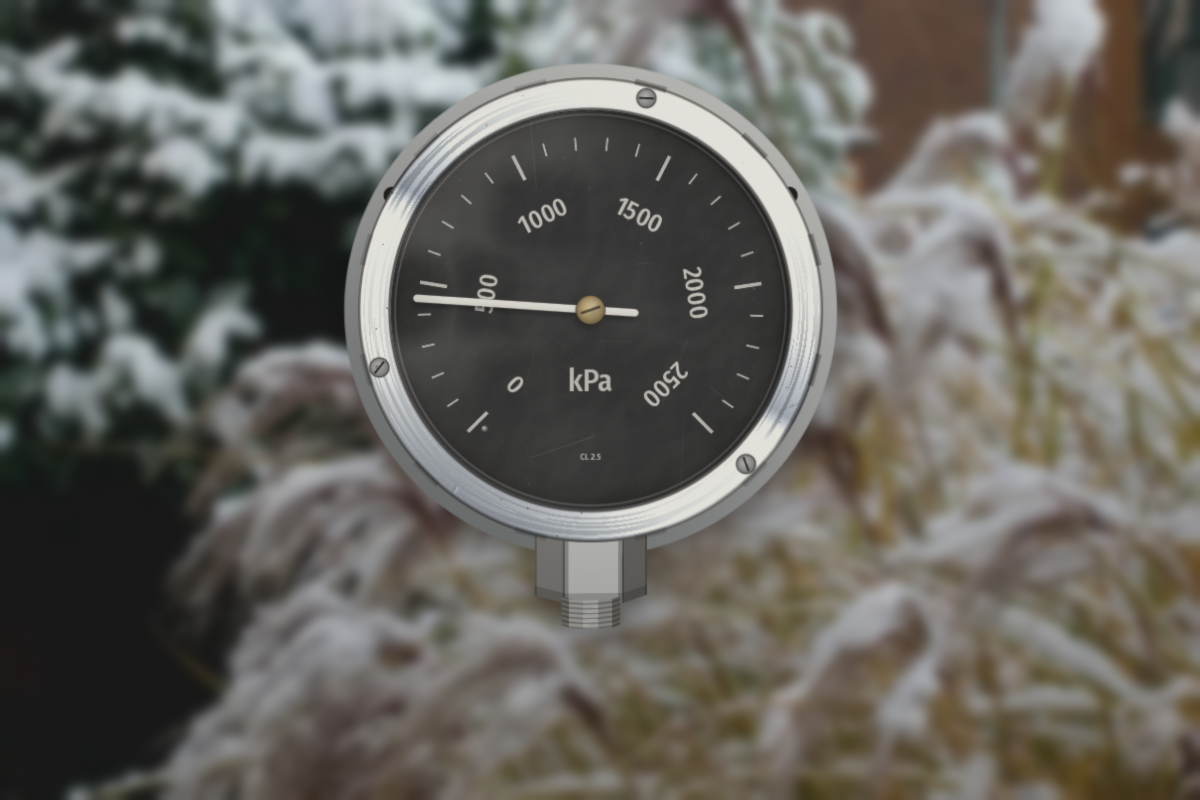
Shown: 450 (kPa)
